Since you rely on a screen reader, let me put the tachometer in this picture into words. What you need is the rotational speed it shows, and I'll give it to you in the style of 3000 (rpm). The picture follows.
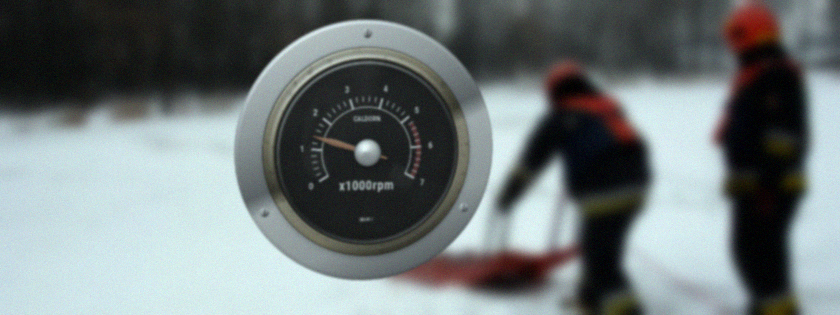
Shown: 1400 (rpm)
